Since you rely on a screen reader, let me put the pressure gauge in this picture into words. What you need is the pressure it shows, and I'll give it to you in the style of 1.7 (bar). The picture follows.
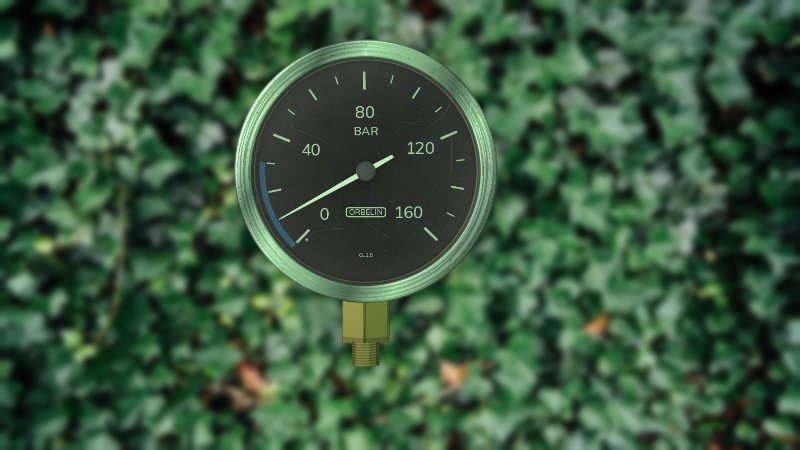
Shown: 10 (bar)
